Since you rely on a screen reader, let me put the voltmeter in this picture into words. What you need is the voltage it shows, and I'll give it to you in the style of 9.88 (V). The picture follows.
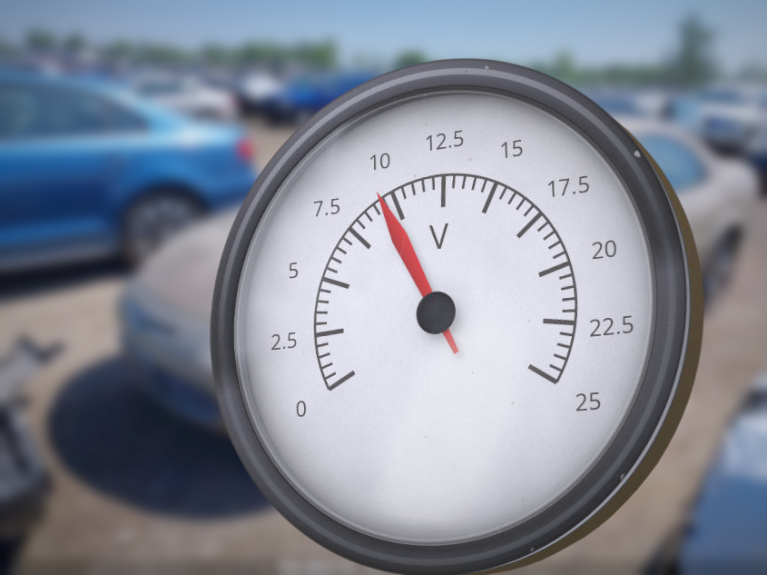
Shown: 9.5 (V)
